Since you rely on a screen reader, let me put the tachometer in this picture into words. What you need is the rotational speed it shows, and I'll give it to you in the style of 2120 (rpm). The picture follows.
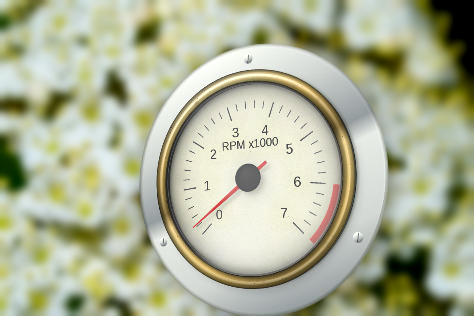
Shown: 200 (rpm)
